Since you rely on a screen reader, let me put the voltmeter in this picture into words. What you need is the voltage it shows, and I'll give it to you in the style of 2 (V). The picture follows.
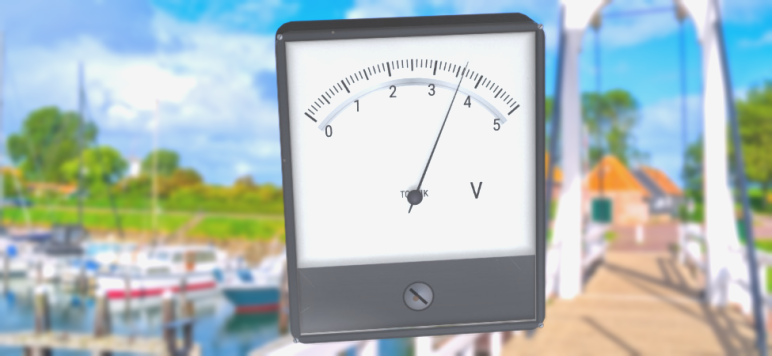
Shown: 3.6 (V)
